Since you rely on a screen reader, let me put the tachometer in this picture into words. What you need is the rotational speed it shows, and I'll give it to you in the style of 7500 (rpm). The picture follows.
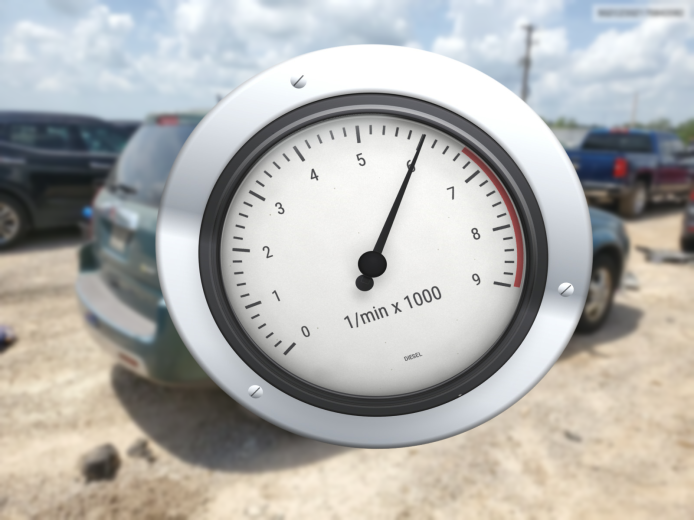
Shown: 6000 (rpm)
